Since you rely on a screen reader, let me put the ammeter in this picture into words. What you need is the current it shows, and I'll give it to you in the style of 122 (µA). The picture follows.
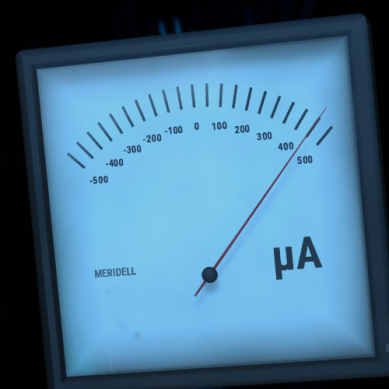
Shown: 450 (µA)
